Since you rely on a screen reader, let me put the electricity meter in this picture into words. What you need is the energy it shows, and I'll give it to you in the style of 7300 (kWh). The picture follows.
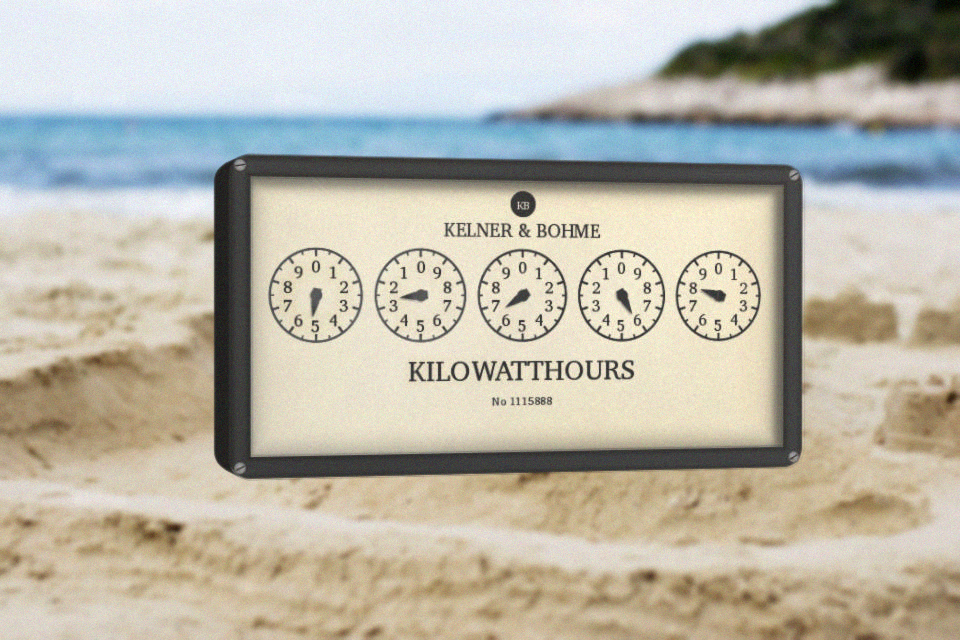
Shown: 52658 (kWh)
